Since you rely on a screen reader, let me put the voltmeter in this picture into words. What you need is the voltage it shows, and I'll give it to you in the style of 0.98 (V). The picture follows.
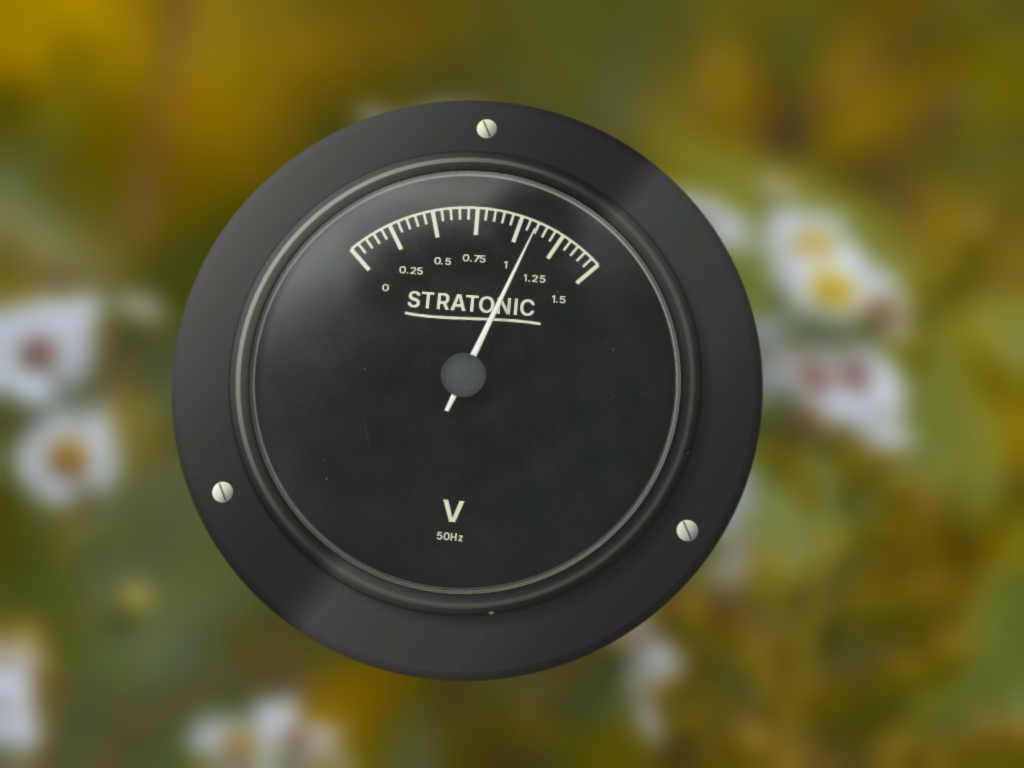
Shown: 1.1 (V)
